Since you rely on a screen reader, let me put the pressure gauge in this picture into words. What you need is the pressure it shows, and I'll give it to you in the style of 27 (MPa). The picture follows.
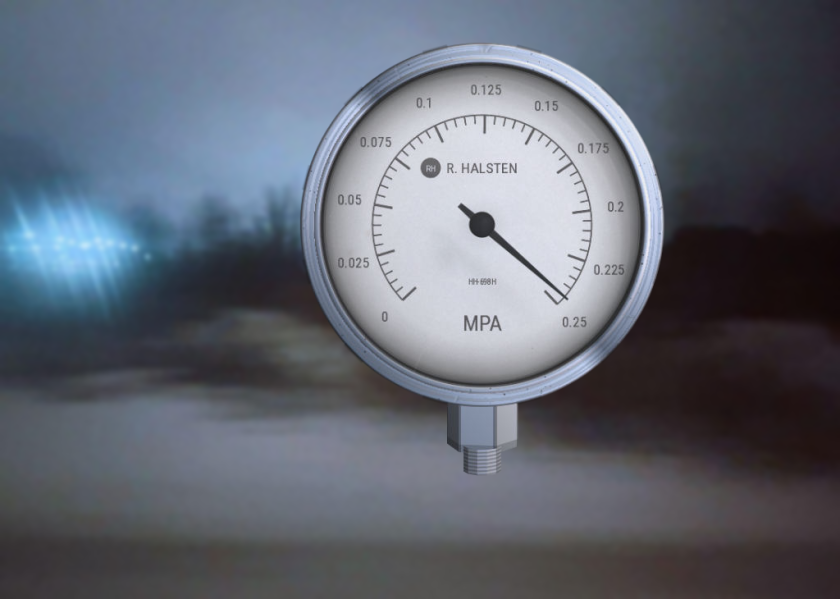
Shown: 0.245 (MPa)
